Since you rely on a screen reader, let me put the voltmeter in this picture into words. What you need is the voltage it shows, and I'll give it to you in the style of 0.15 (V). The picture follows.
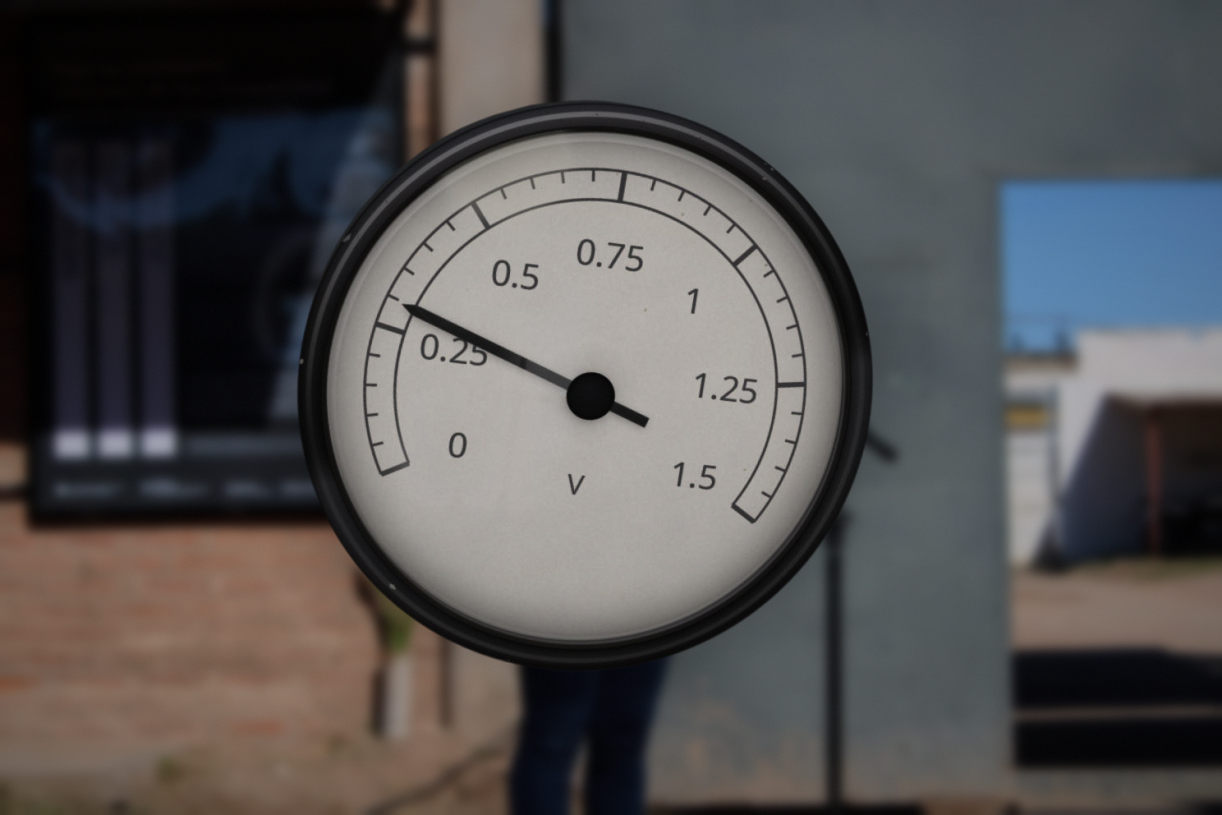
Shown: 0.3 (V)
